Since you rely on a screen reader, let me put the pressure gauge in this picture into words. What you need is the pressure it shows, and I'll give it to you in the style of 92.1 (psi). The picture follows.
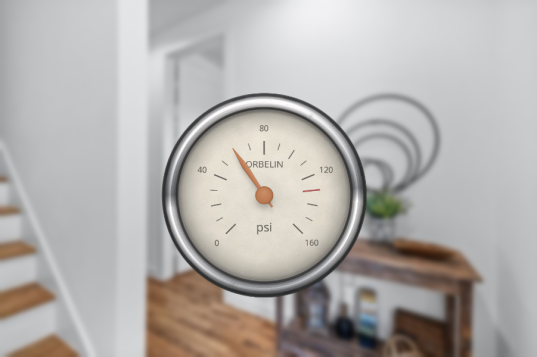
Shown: 60 (psi)
